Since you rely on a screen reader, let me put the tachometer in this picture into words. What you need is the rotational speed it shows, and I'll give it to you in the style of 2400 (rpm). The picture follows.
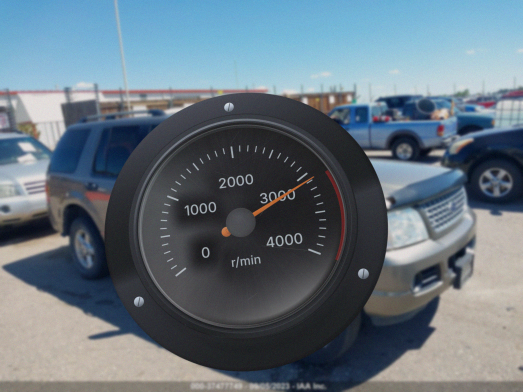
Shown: 3100 (rpm)
